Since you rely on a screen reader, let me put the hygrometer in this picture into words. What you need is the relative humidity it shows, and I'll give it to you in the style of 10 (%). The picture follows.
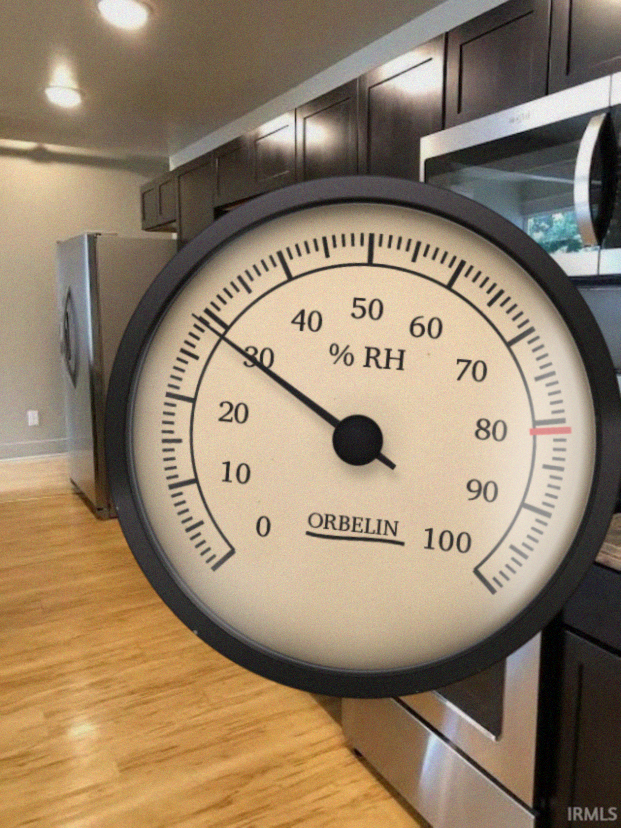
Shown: 29 (%)
